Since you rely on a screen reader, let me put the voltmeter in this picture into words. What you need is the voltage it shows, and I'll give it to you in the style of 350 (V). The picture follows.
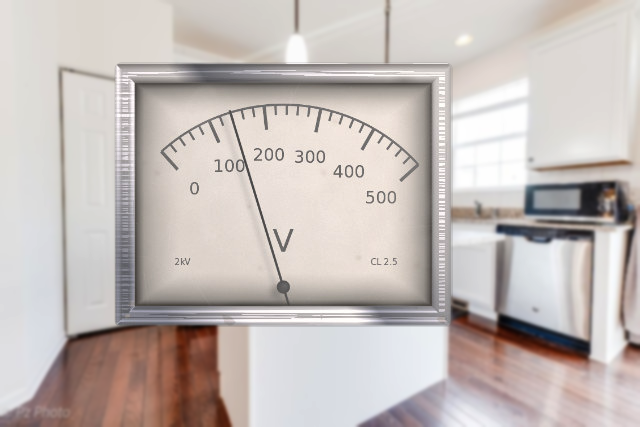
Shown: 140 (V)
